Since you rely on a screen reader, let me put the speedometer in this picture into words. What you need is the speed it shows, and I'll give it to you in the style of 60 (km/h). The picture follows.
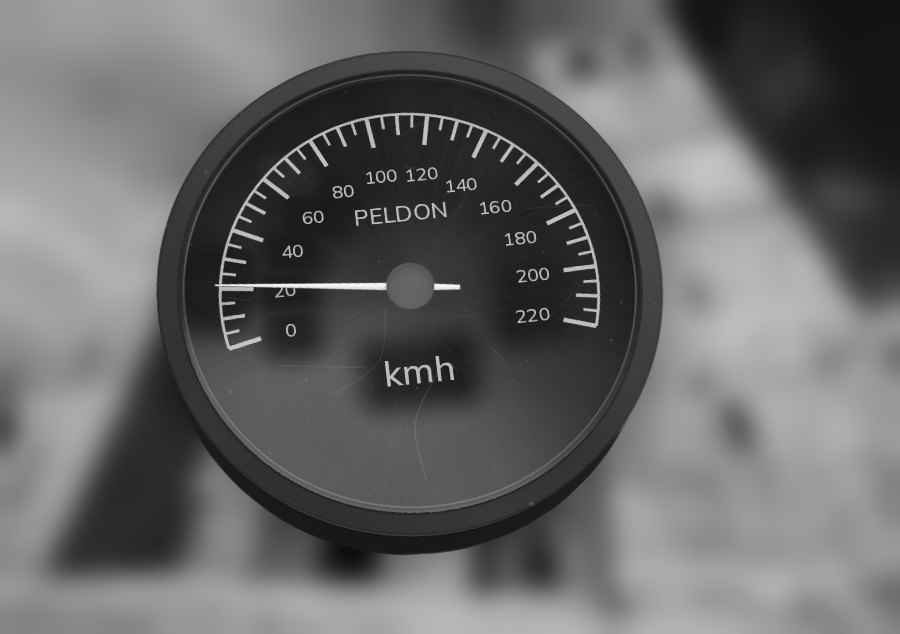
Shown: 20 (km/h)
